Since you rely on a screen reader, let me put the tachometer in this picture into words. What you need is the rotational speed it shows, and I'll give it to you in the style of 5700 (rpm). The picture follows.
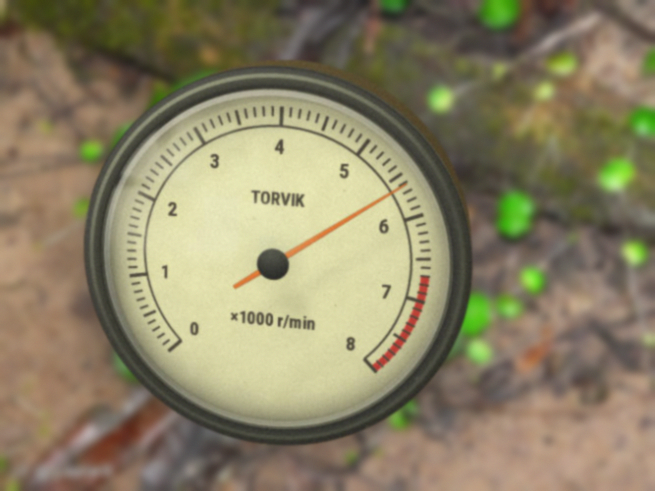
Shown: 5600 (rpm)
